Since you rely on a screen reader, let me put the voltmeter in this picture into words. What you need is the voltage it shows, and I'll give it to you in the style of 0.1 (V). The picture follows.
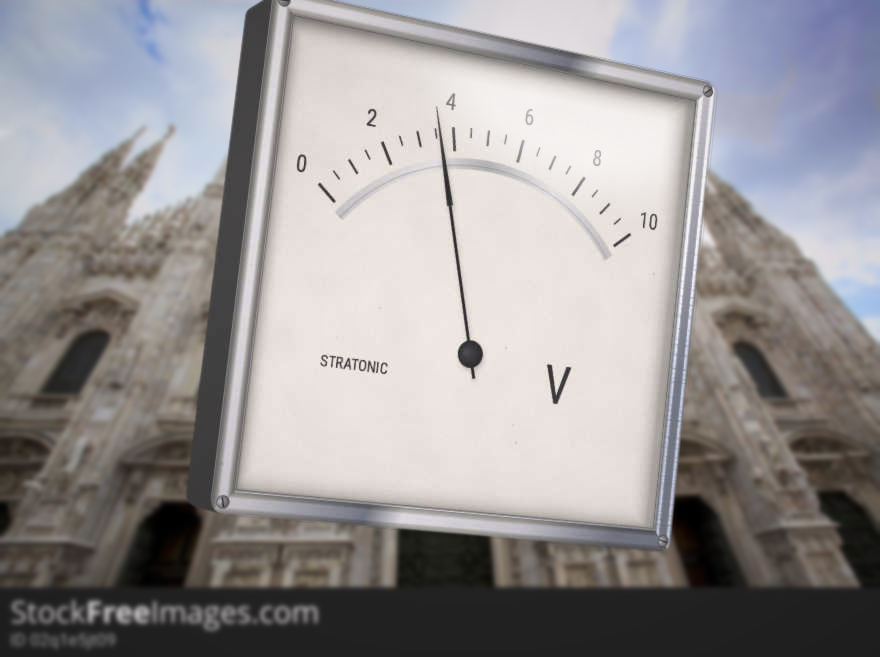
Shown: 3.5 (V)
